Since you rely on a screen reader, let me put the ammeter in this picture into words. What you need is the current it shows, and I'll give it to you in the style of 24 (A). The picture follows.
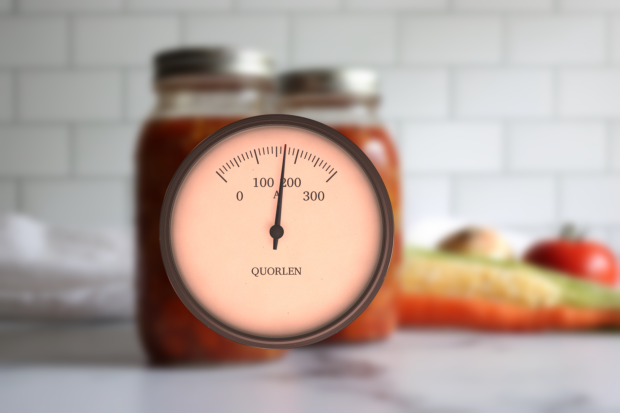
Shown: 170 (A)
